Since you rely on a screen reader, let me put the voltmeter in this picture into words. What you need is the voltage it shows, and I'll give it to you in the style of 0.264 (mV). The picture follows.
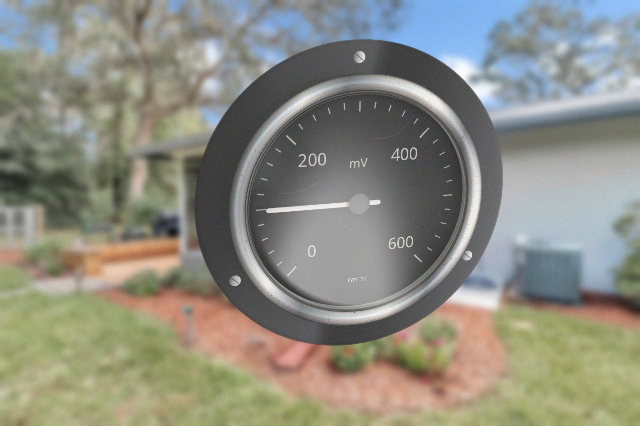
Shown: 100 (mV)
